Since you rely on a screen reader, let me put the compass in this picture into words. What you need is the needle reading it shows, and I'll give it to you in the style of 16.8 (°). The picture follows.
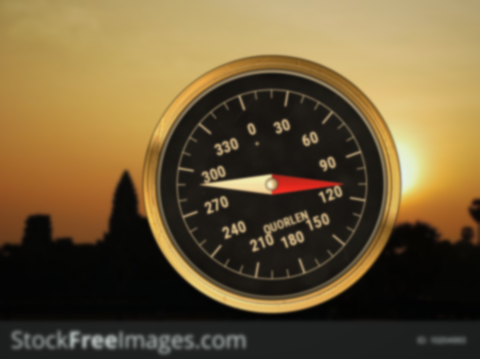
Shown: 110 (°)
